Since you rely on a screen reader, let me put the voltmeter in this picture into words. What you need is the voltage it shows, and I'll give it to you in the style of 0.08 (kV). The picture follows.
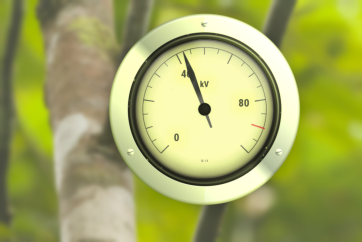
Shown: 42.5 (kV)
